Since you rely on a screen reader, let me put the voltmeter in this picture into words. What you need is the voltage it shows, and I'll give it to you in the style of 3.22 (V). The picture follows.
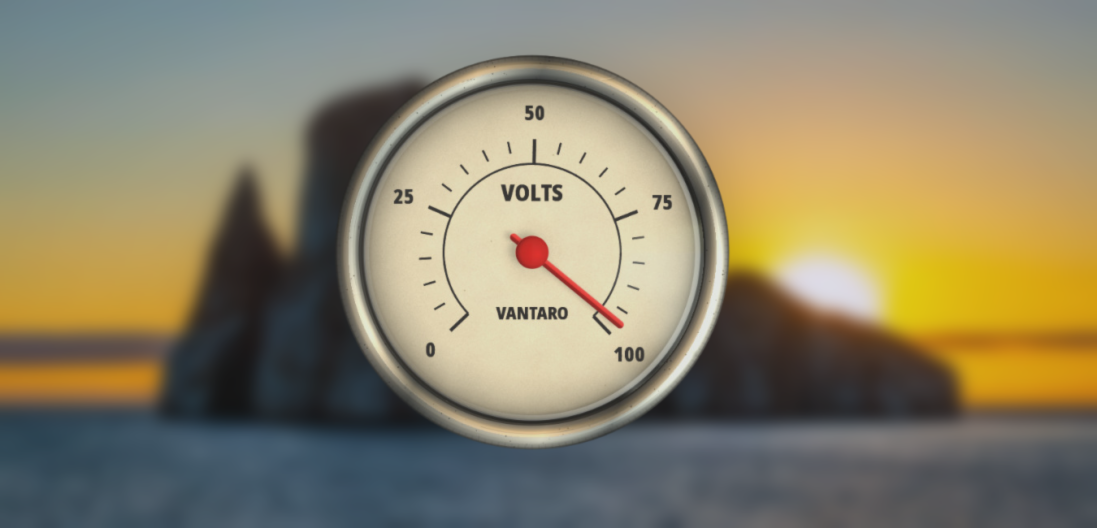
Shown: 97.5 (V)
